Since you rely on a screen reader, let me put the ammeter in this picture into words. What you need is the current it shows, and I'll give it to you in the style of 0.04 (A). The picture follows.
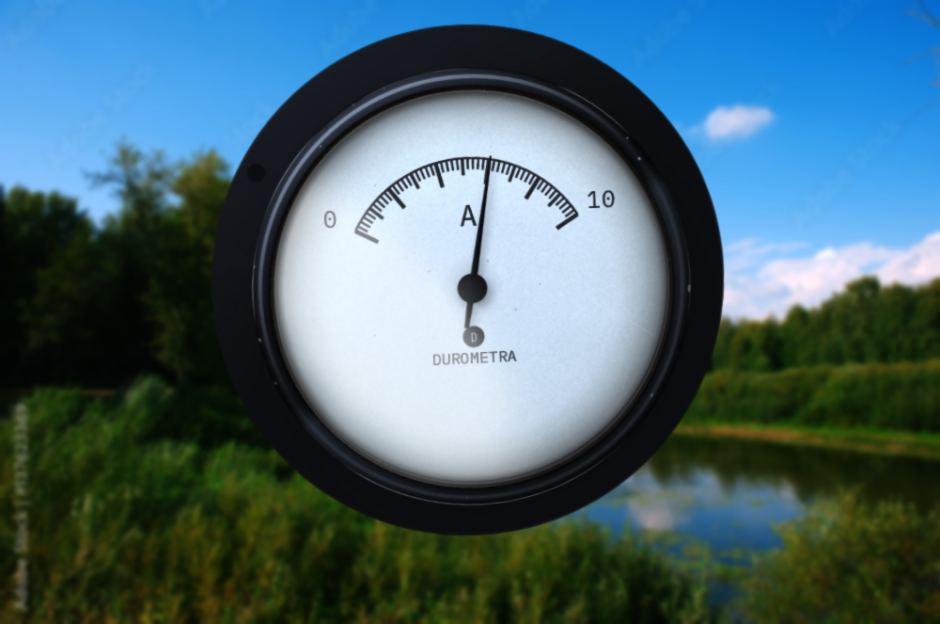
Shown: 6 (A)
